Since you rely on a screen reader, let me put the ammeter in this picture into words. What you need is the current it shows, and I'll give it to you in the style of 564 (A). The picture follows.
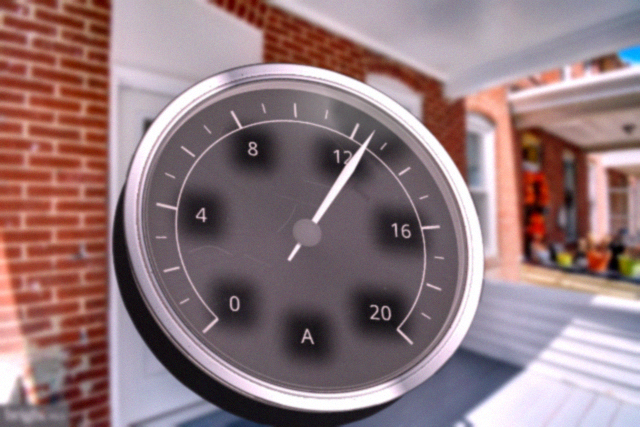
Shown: 12.5 (A)
